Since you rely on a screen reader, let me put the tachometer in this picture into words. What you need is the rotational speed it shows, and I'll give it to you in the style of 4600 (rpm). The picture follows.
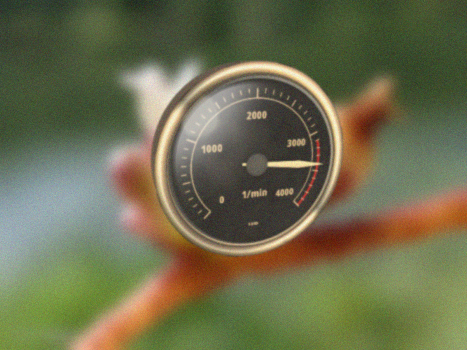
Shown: 3400 (rpm)
